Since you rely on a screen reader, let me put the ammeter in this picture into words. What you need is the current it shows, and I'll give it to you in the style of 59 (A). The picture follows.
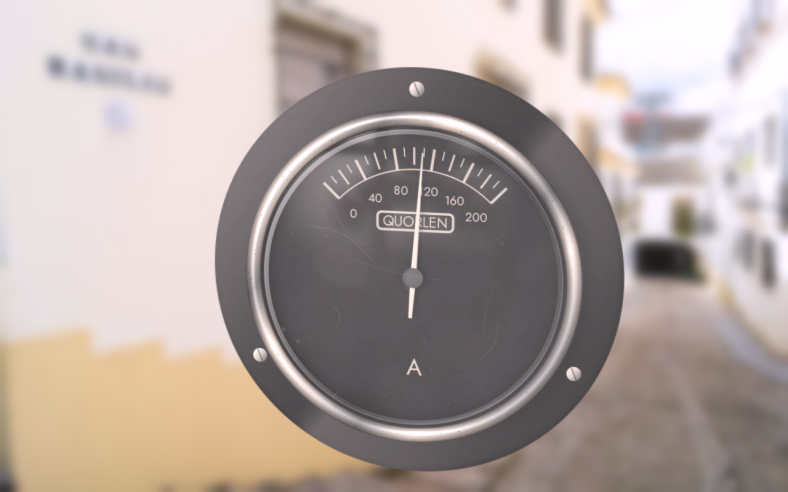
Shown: 110 (A)
